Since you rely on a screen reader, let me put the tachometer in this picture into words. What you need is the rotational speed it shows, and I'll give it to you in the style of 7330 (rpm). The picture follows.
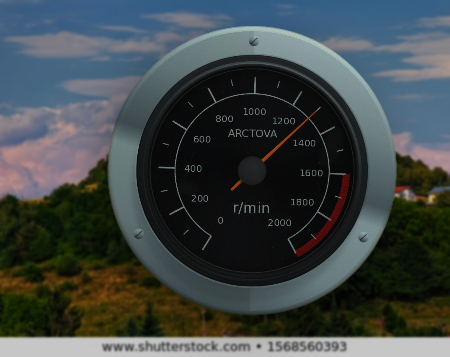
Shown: 1300 (rpm)
